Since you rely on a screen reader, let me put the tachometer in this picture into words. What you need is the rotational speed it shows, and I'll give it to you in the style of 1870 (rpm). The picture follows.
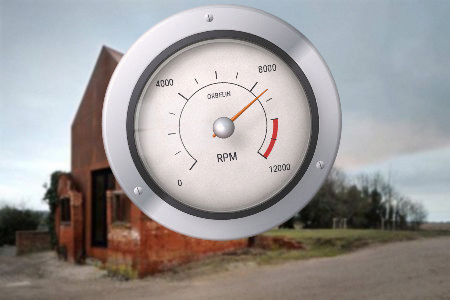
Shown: 8500 (rpm)
